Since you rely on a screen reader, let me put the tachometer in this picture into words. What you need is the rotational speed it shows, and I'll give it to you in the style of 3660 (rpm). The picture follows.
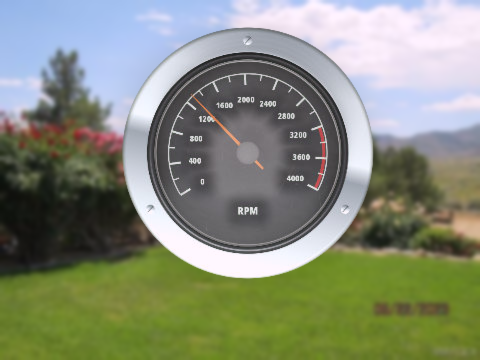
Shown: 1300 (rpm)
